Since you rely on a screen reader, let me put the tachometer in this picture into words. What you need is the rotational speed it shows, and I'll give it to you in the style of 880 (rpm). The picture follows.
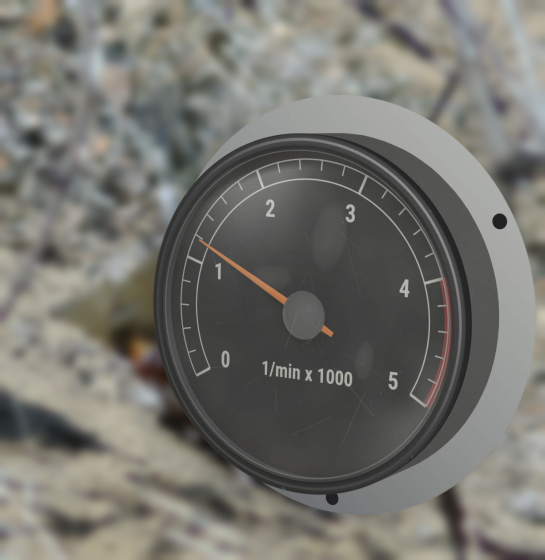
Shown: 1200 (rpm)
